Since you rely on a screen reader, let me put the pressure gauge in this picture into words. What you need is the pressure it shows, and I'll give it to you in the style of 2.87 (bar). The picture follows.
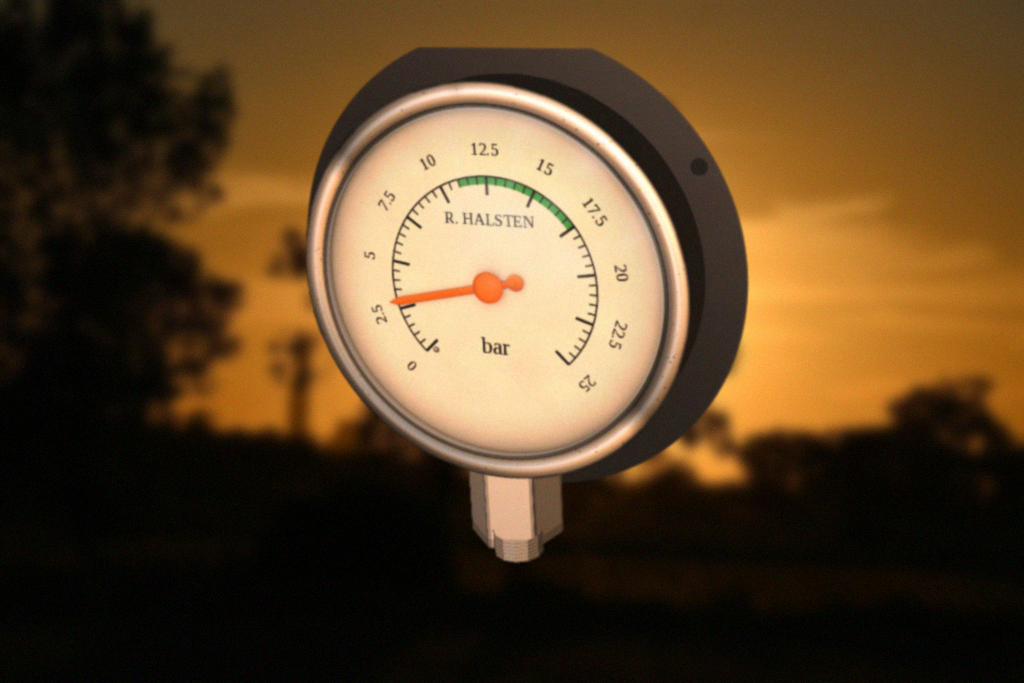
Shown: 3 (bar)
